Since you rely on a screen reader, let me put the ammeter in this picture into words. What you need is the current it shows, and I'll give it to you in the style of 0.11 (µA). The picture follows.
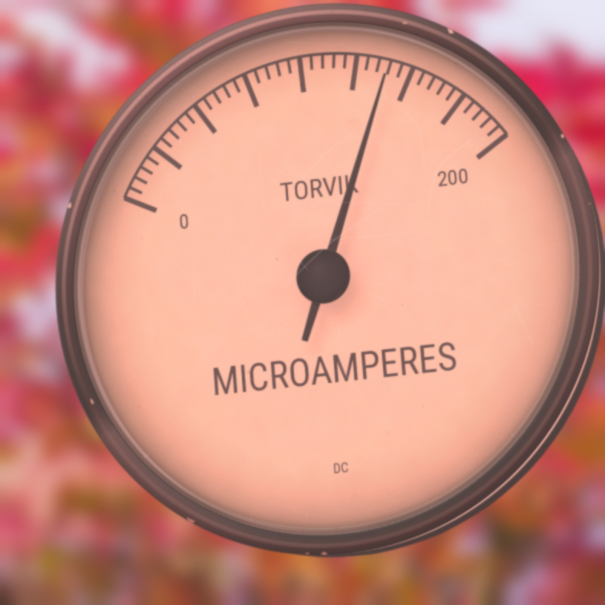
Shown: 140 (µA)
